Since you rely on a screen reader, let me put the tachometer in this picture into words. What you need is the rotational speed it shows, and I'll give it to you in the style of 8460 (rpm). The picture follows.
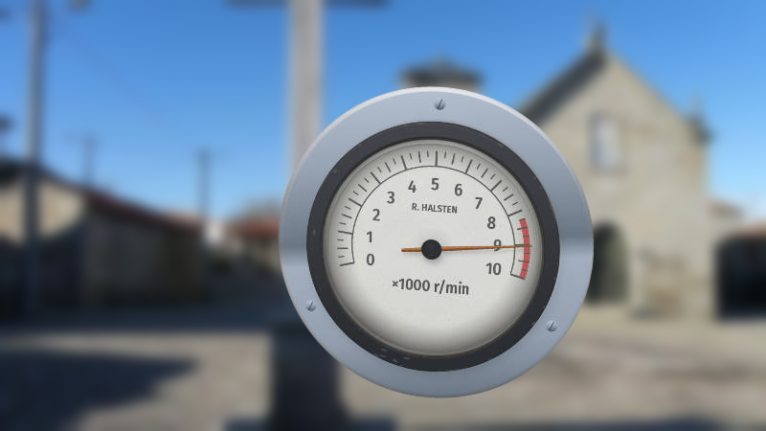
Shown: 9000 (rpm)
